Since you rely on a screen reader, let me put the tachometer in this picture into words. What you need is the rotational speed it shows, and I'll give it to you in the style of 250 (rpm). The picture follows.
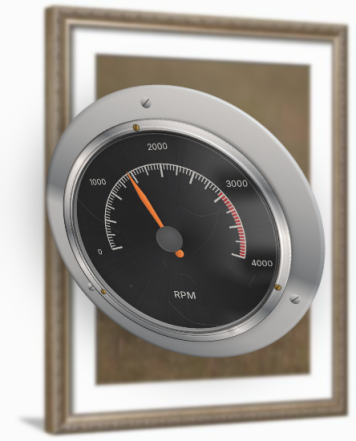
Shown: 1500 (rpm)
